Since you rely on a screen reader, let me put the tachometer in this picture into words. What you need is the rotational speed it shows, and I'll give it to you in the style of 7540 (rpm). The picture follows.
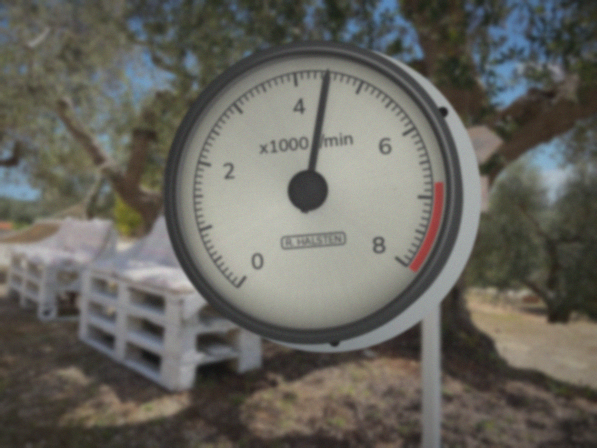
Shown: 4500 (rpm)
